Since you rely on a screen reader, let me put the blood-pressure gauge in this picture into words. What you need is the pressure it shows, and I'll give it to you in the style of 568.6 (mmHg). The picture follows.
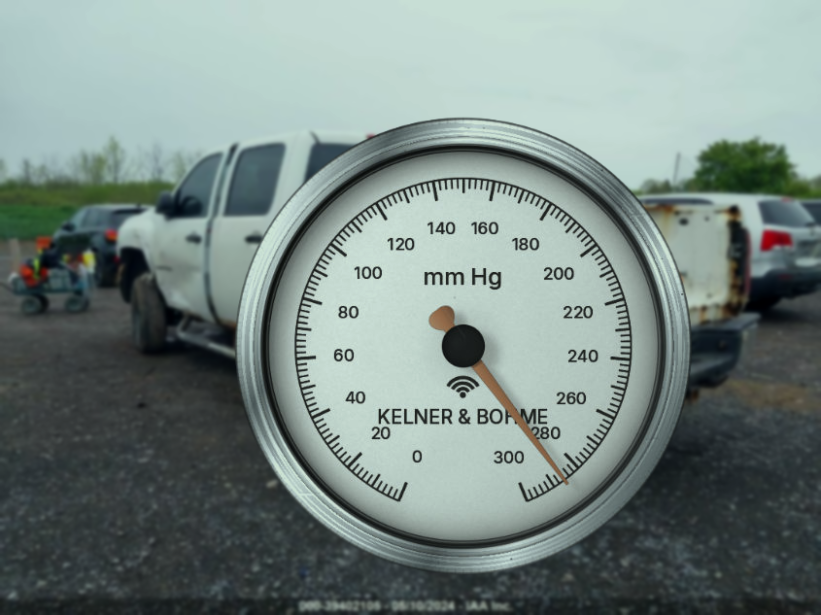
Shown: 286 (mmHg)
